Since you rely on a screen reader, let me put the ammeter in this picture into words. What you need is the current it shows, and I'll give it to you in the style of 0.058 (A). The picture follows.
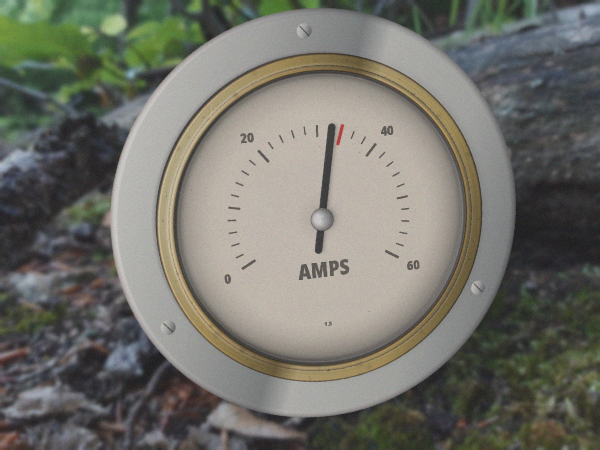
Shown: 32 (A)
